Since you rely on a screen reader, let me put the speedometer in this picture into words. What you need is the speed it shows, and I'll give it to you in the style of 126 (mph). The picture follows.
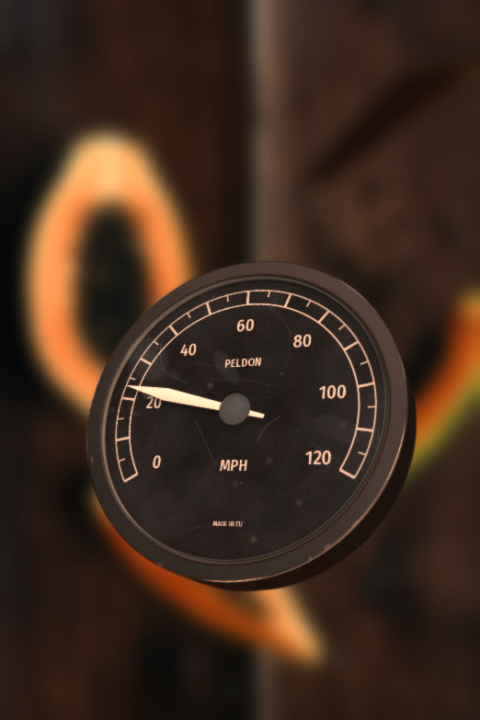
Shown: 22.5 (mph)
